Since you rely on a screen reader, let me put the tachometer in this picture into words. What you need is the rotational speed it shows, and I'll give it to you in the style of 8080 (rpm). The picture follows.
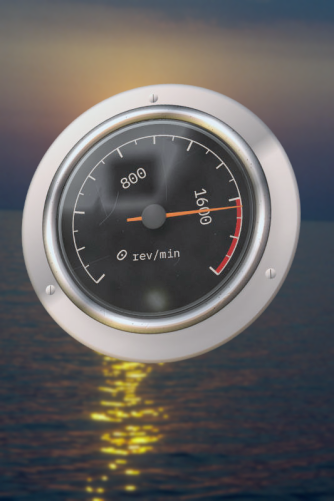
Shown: 1650 (rpm)
